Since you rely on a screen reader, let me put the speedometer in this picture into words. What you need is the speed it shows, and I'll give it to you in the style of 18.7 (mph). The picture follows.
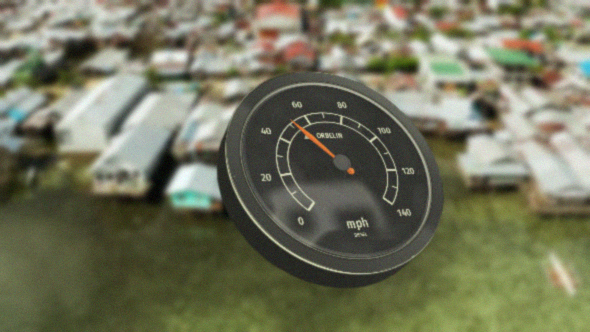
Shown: 50 (mph)
